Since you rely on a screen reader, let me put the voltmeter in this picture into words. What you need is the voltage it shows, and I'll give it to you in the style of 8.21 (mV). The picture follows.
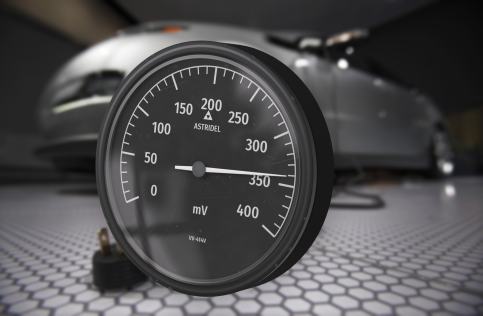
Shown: 340 (mV)
